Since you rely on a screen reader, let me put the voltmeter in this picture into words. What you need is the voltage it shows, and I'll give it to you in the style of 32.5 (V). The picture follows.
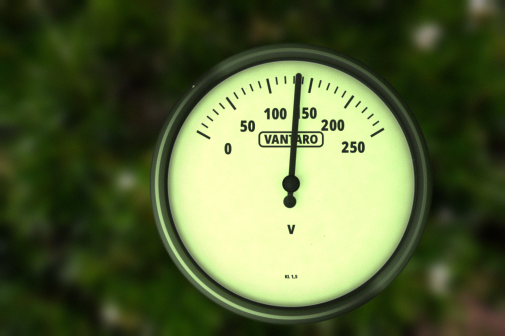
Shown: 135 (V)
